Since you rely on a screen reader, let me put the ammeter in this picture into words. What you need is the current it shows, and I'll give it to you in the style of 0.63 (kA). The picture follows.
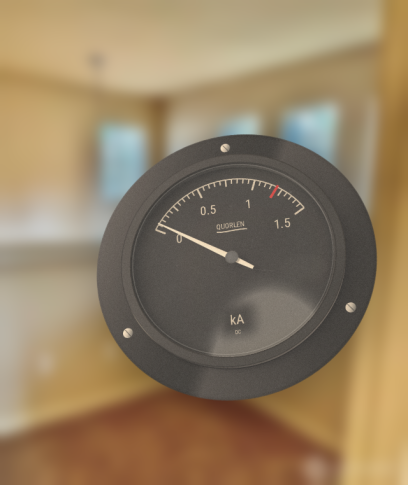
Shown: 0.05 (kA)
